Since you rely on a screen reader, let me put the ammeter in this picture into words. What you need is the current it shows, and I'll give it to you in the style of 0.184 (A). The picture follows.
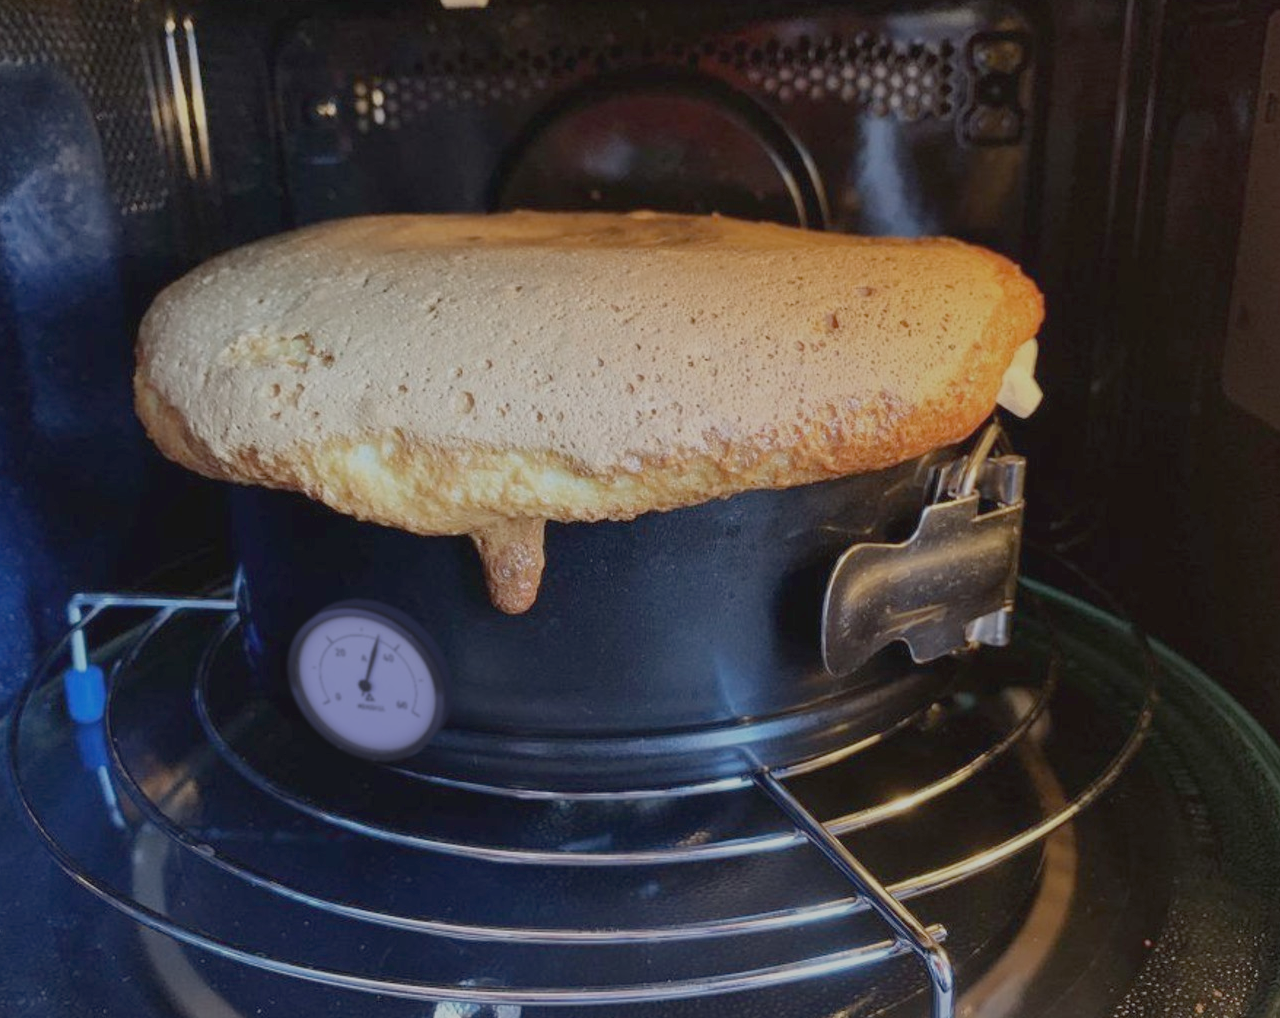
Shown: 35 (A)
